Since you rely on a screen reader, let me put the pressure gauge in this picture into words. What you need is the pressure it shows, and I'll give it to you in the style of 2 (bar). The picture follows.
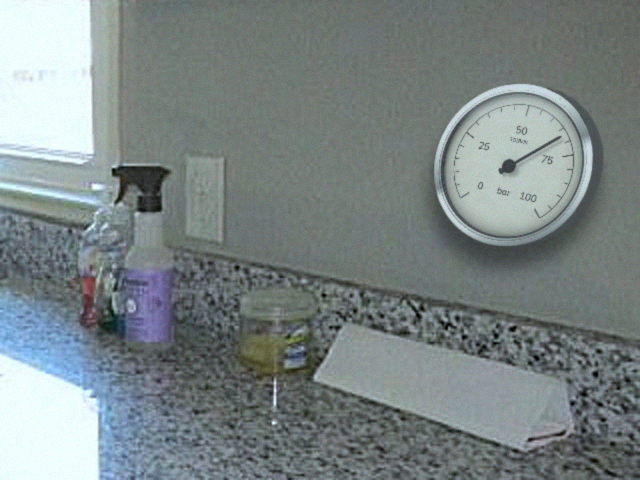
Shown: 67.5 (bar)
